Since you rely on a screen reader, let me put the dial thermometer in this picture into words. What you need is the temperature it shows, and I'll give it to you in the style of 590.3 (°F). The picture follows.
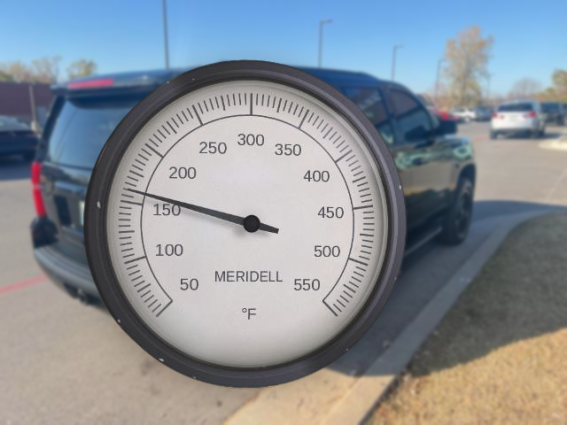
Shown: 160 (°F)
